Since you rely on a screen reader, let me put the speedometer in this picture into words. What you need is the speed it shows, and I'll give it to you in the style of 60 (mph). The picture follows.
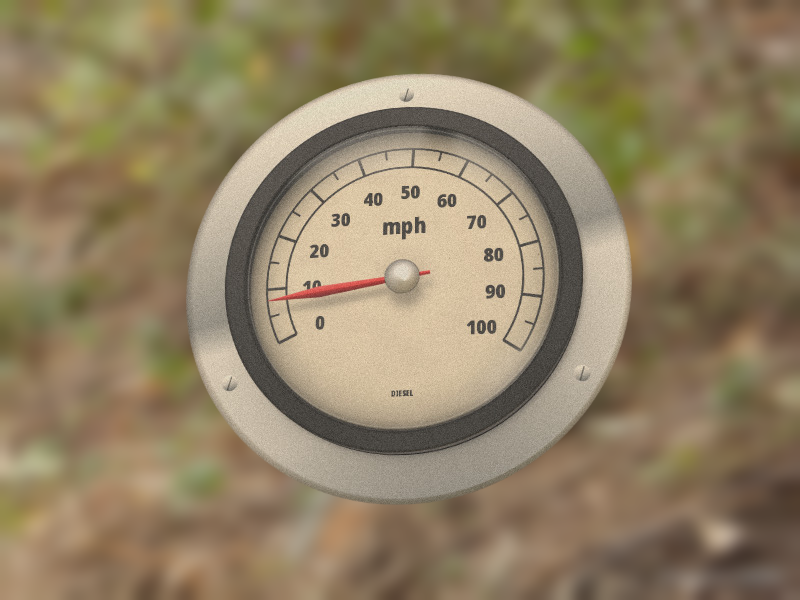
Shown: 7.5 (mph)
